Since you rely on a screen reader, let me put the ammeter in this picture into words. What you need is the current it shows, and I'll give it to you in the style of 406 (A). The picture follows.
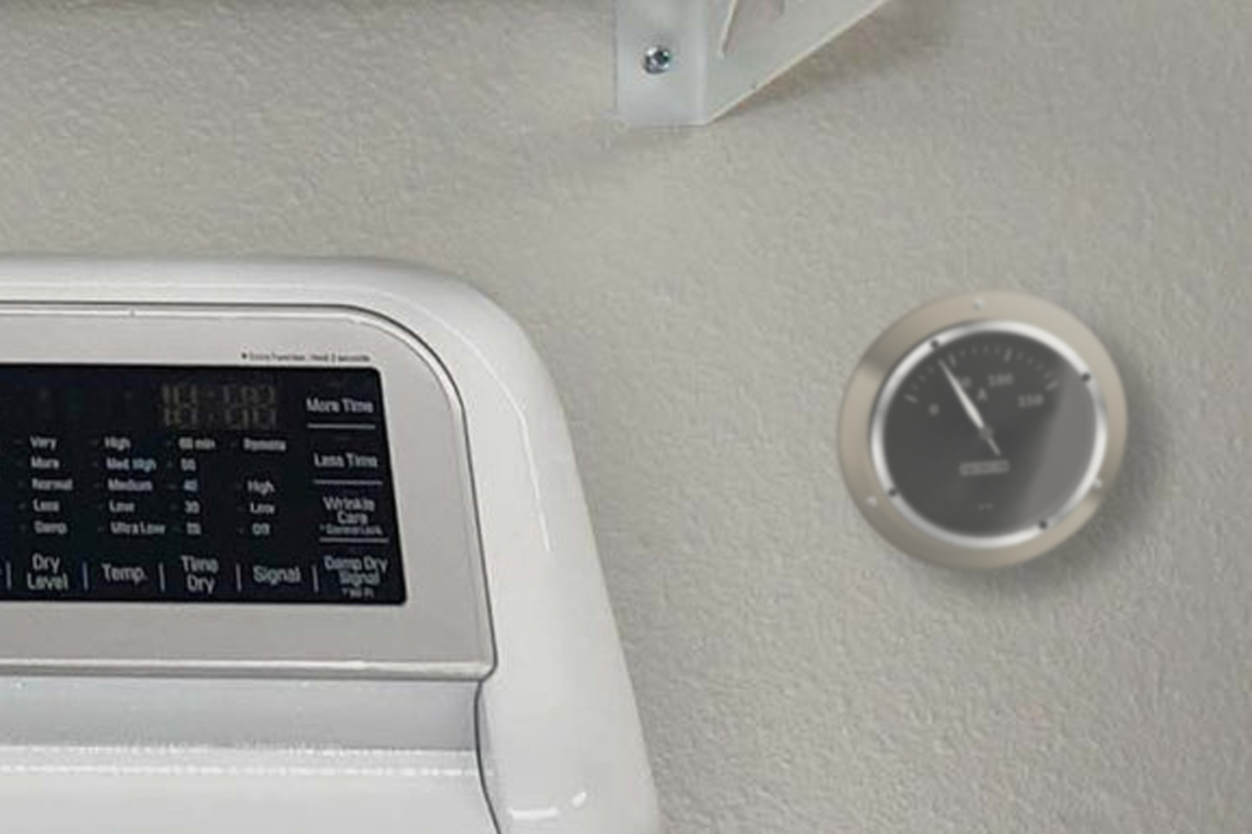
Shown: 40 (A)
